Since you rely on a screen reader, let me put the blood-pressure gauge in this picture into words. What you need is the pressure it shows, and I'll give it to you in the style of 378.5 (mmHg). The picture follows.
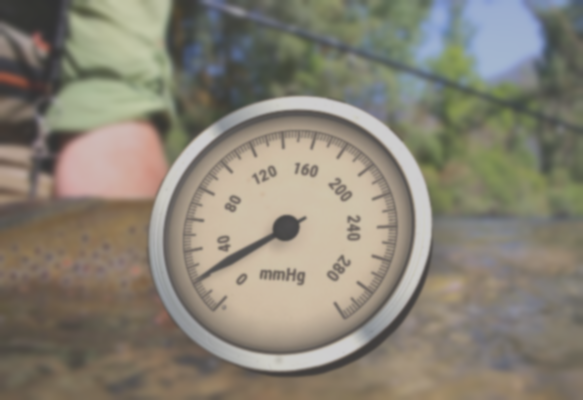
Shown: 20 (mmHg)
